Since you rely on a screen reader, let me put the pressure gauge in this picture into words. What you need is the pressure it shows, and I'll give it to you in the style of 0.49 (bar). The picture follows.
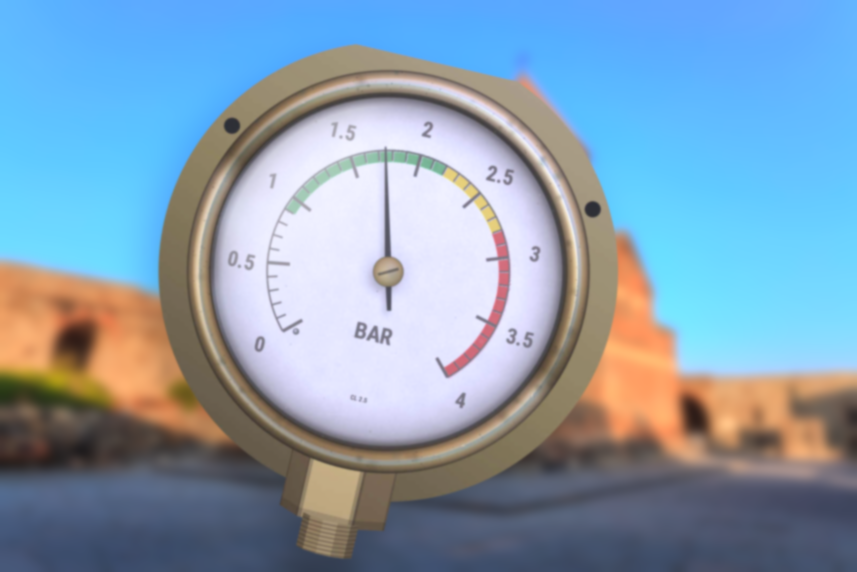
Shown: 1.75 (bar)
